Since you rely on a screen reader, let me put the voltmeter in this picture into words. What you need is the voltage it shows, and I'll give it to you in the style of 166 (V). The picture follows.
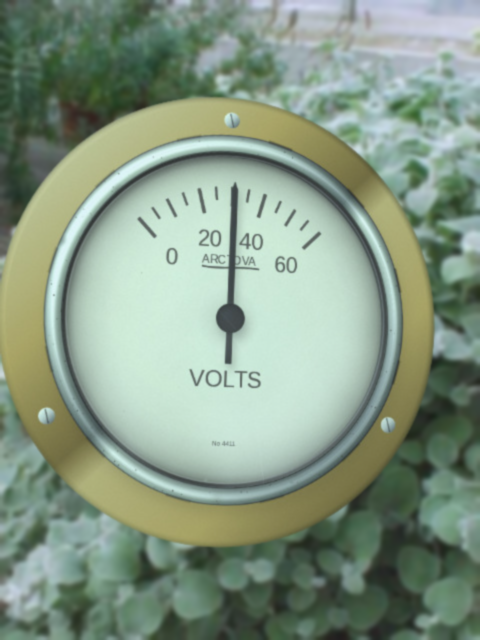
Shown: 30 (V)
